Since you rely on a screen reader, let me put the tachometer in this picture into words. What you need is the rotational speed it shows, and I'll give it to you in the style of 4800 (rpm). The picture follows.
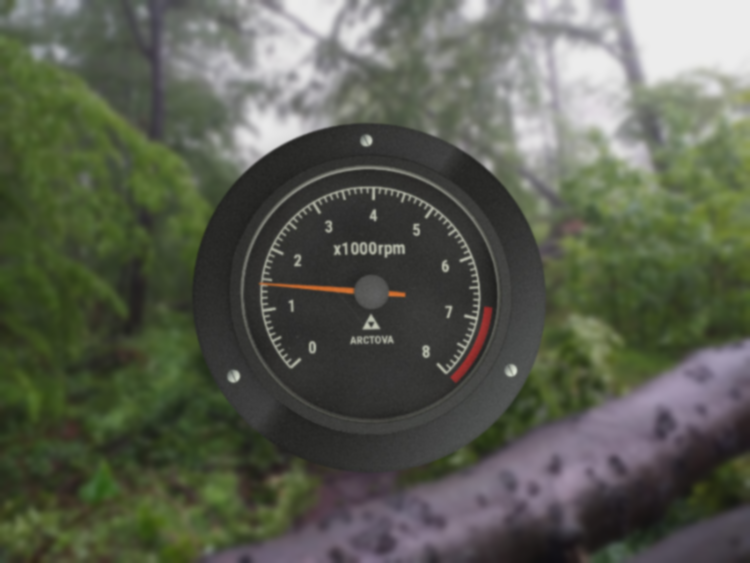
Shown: 1400 (rpm)
